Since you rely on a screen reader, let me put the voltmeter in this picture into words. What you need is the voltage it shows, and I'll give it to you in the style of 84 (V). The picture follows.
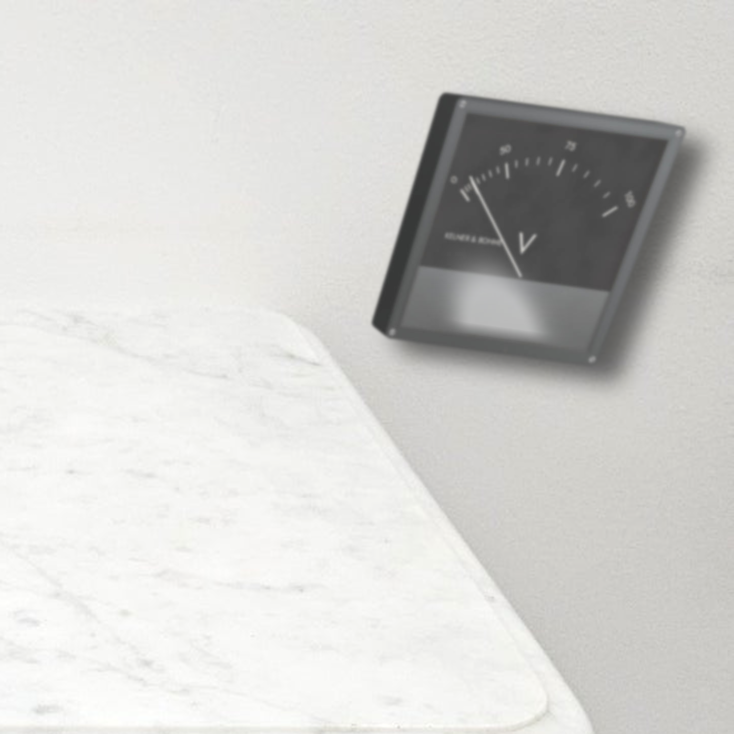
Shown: 25 (V)
